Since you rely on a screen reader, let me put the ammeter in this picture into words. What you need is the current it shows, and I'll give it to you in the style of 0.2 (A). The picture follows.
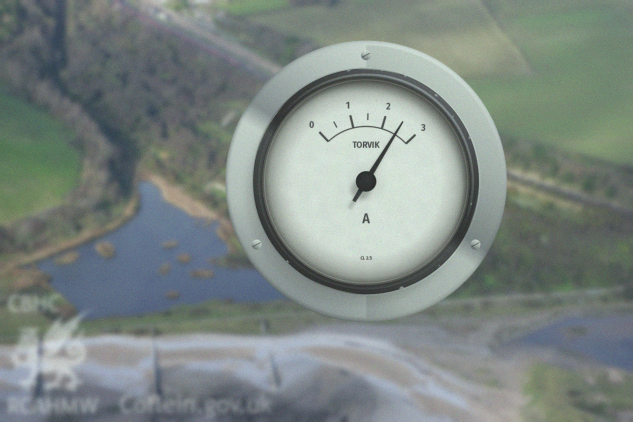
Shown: 2.5 (A)
